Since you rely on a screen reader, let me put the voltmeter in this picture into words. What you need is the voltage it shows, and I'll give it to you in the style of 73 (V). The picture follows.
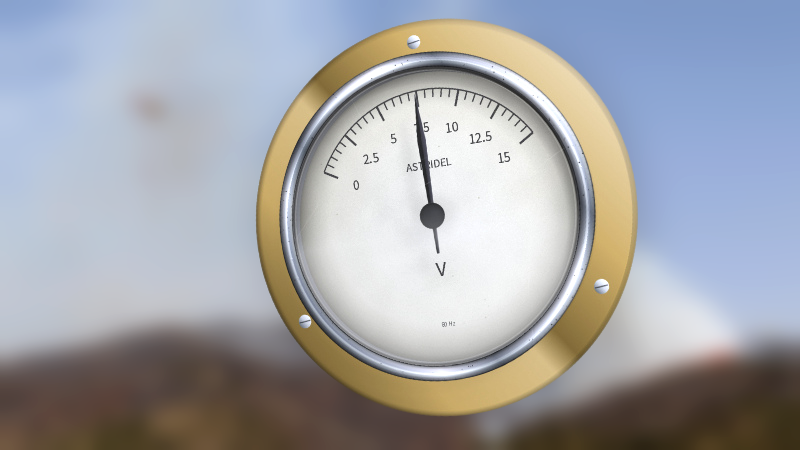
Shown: 7.5 (V)
